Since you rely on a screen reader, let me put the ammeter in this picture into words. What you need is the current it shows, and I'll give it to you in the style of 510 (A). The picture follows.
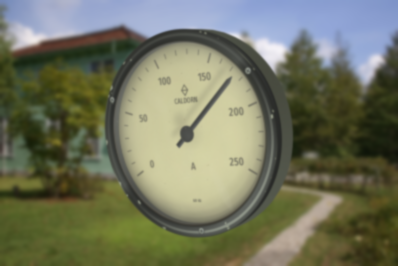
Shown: 175 (A)
